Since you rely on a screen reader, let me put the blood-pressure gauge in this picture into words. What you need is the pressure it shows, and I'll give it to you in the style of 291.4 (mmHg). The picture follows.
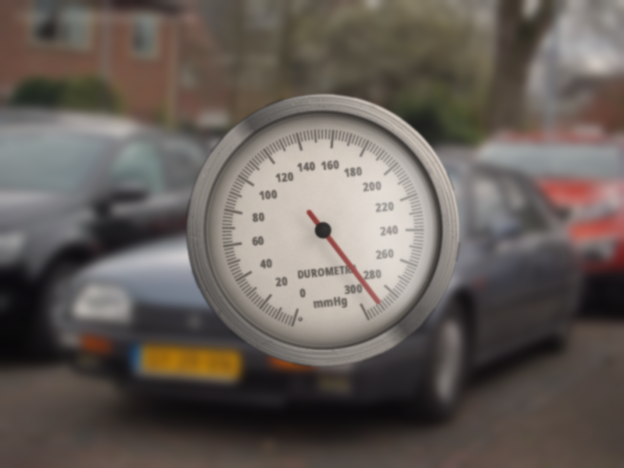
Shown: 290 (mmHg)
